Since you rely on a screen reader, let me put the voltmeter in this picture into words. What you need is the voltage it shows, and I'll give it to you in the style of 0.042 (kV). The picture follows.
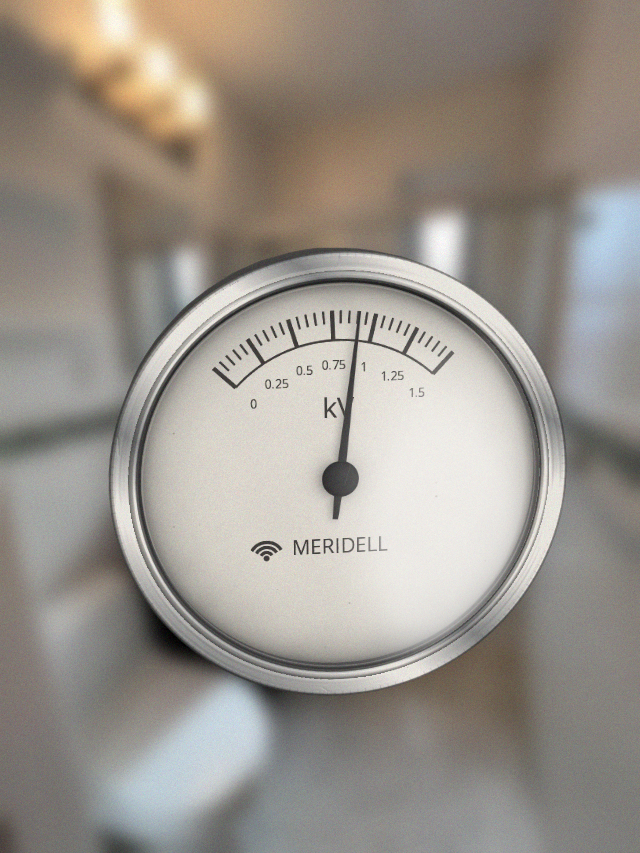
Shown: 0.9 (kV)
